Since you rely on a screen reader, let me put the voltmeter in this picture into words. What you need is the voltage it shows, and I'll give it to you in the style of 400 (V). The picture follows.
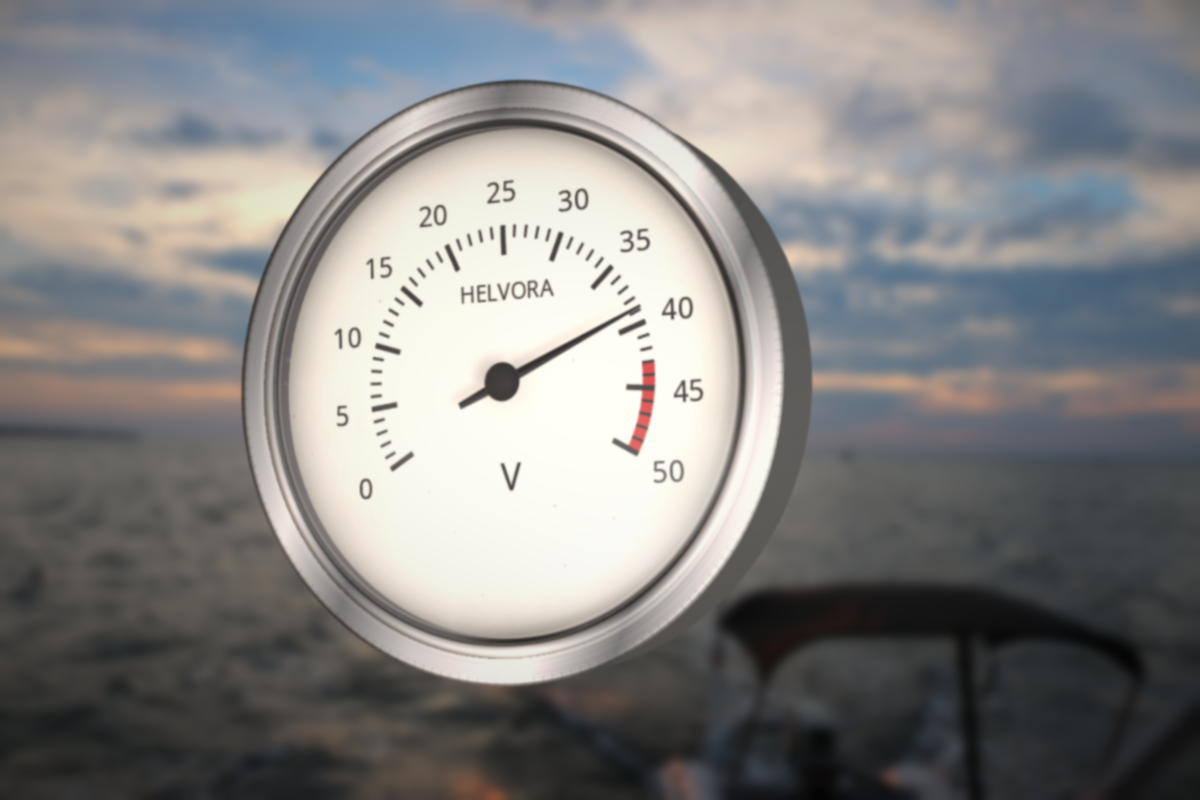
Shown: 39 (V)
